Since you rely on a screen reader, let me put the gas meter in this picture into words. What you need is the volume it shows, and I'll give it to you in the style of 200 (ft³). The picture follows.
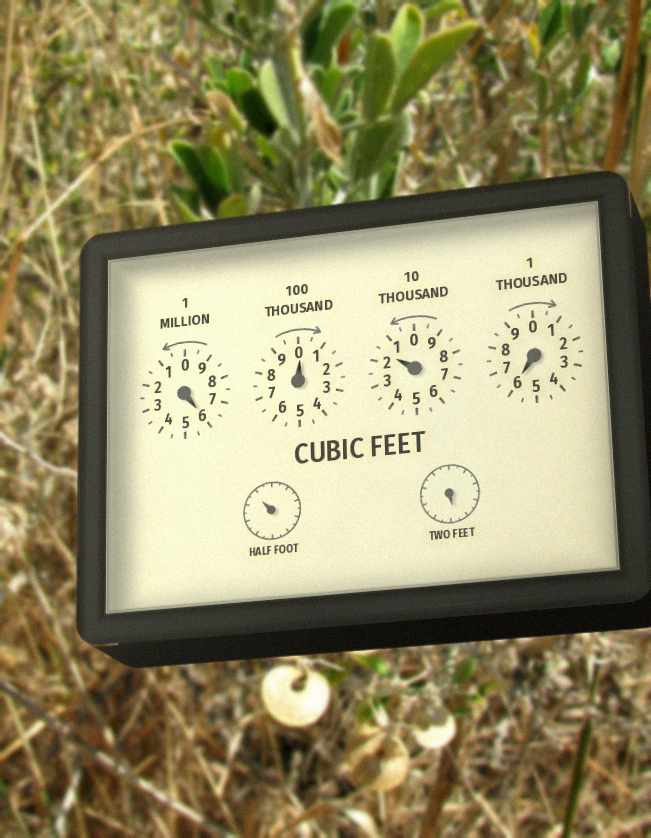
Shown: 601600 (ft³)
